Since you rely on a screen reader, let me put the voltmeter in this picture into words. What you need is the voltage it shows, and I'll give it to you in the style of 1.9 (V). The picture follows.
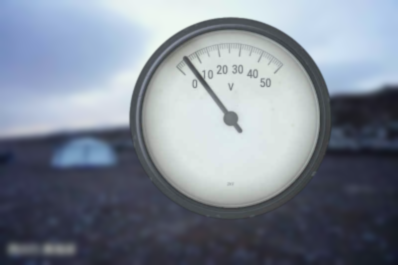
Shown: 5 (V)
